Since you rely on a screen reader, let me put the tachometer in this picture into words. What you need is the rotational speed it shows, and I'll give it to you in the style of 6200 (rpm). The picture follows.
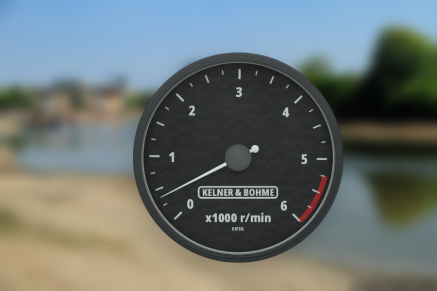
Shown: 375 (rpm)
